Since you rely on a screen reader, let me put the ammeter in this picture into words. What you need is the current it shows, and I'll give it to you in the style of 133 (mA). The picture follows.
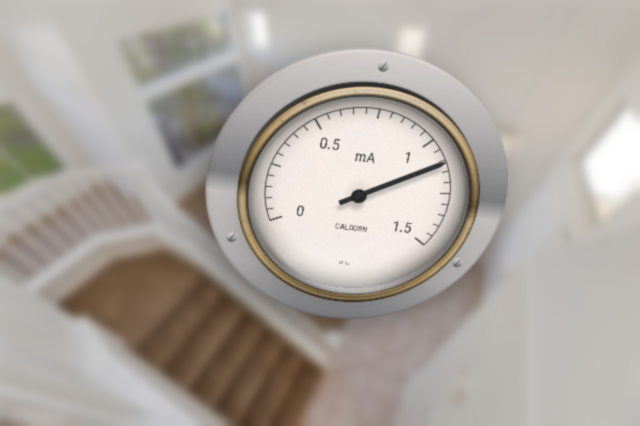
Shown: 1.1 (mA)
